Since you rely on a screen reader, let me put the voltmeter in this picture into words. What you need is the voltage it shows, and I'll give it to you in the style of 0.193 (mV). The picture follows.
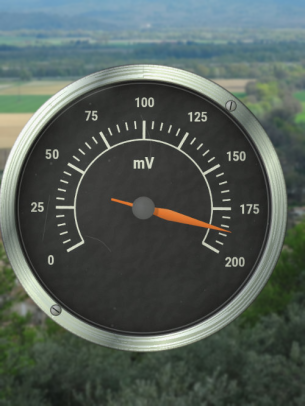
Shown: 187.5 (mV)
